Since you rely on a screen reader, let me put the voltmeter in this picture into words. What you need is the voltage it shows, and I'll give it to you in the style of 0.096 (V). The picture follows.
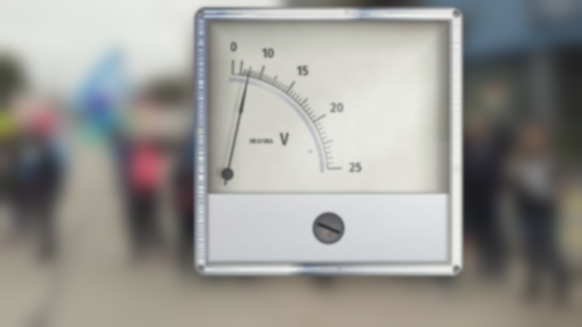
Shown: 7.5 (V)
